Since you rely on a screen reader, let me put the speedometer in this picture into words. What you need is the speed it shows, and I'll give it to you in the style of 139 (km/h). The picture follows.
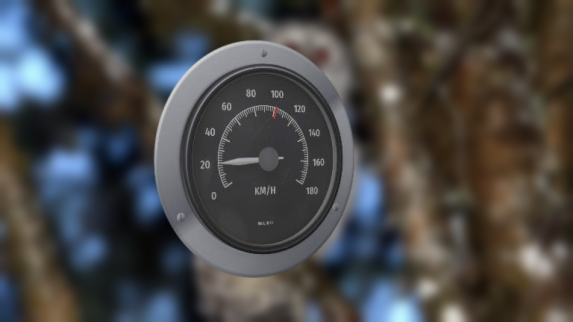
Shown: 20 (km/h)
